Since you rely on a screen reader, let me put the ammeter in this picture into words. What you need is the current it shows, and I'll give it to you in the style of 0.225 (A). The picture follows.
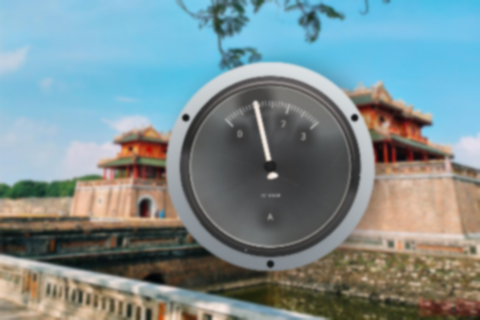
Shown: 1 (A)
